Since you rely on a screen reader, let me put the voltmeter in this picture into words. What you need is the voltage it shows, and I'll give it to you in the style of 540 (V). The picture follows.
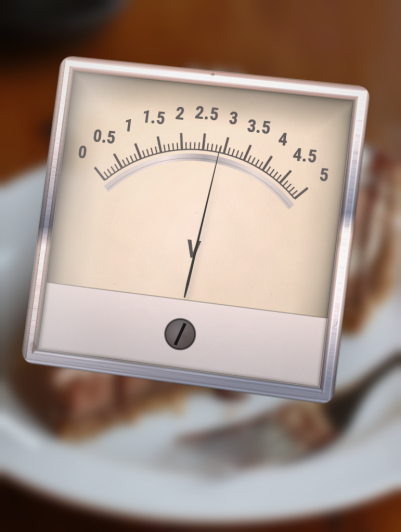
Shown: 2.9 (V)
